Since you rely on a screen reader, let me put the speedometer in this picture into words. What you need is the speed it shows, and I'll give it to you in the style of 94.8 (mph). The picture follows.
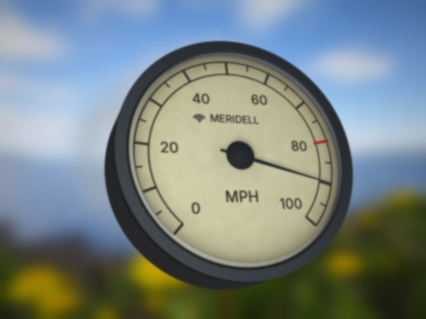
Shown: 90 (mph)
